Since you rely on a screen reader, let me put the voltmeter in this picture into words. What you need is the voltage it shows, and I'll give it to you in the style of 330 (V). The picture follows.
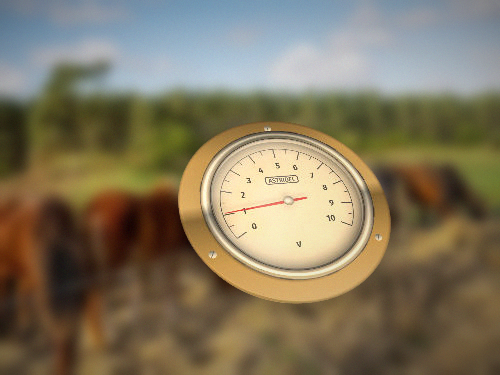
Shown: 1 (V)
